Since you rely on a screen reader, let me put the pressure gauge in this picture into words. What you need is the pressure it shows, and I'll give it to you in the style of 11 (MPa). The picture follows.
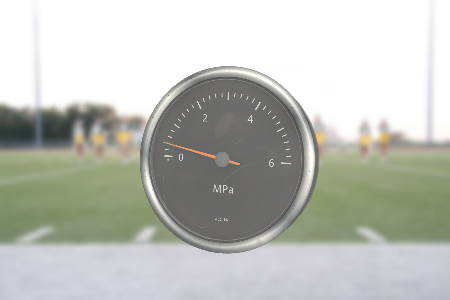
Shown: 0.4 (MPa)
